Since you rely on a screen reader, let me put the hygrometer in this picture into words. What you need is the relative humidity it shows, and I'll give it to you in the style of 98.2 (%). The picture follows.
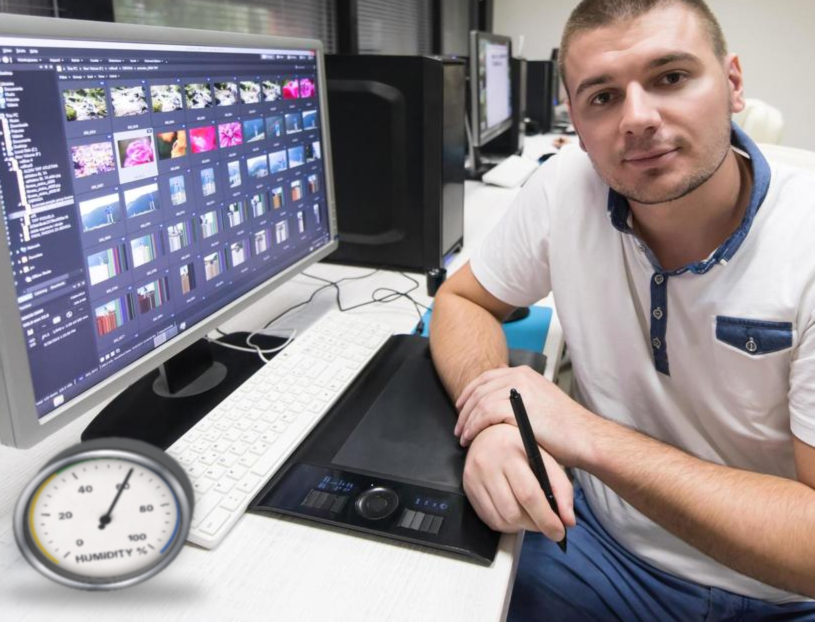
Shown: 60 (%)
